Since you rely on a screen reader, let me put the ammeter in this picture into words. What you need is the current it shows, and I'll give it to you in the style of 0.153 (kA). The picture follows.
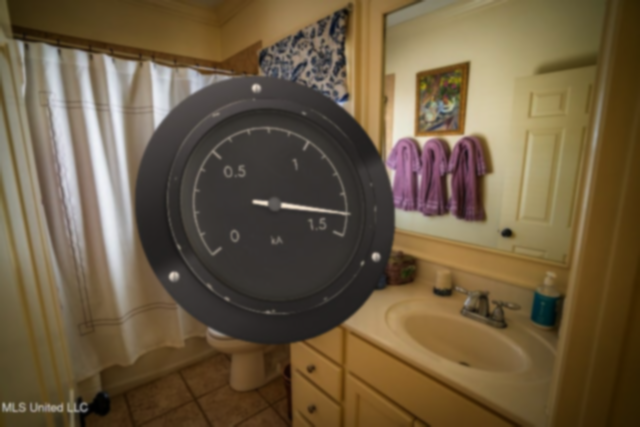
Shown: 1.4 (kA)
